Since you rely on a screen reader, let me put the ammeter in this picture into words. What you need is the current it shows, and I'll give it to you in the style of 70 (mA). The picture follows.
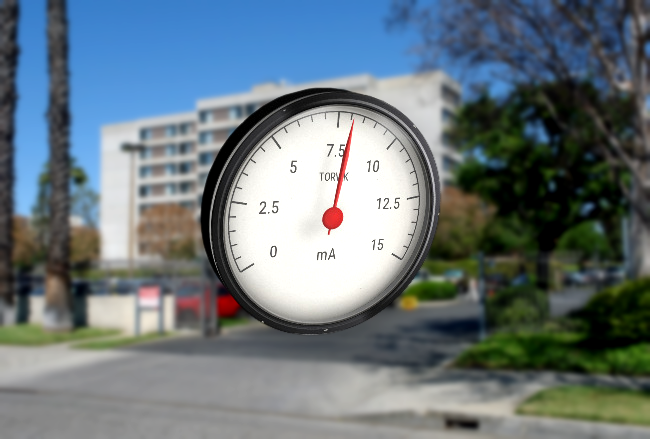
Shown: 8 (mA)
